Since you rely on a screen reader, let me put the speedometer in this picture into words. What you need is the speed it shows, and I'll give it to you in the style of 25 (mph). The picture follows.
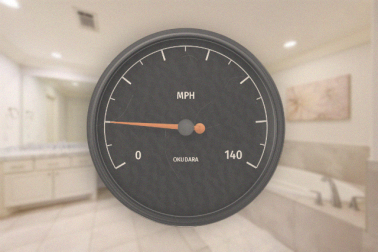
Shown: 20 (mph)
